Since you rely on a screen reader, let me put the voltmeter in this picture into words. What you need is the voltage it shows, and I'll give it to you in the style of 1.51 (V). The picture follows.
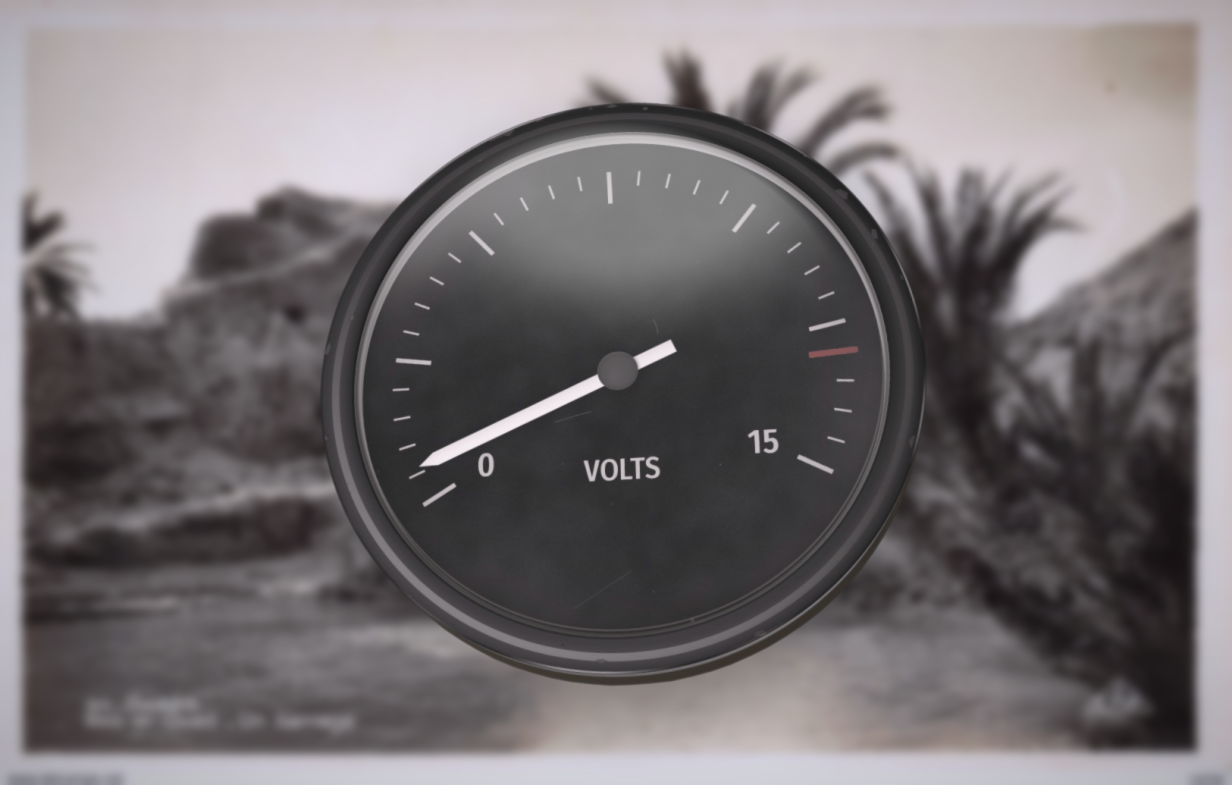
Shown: 0.5 (V)
